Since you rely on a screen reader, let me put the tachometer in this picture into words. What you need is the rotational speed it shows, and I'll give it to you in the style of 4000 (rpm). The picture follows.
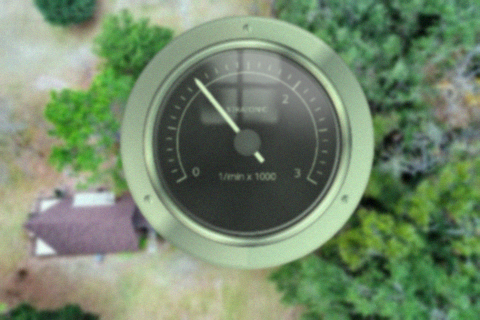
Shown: 1000 (rpm)
